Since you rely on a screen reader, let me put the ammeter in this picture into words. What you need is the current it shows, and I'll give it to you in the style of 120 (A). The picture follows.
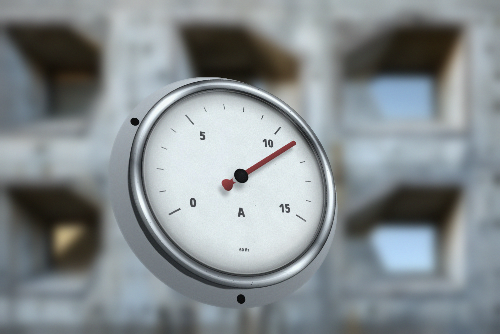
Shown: 11 (A)
